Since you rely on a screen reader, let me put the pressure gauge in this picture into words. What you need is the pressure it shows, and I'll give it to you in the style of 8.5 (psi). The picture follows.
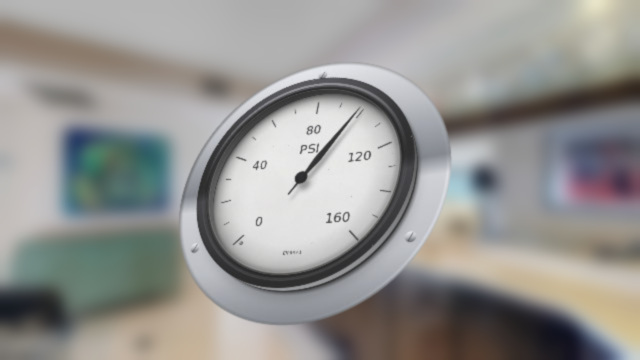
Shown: 100 (psi)
